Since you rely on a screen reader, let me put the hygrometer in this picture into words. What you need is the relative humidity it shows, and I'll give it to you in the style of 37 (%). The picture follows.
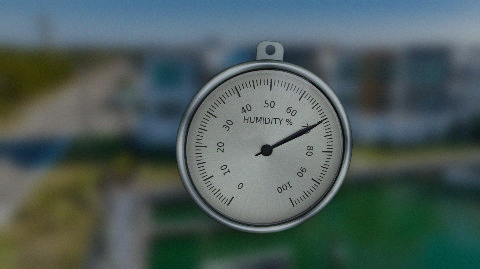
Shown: 70 (%)
